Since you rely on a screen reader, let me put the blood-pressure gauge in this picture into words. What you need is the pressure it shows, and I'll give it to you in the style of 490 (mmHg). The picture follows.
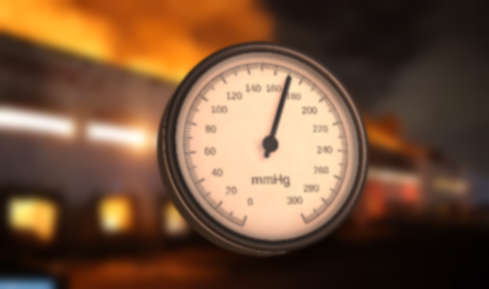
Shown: 170 (mmHg)
